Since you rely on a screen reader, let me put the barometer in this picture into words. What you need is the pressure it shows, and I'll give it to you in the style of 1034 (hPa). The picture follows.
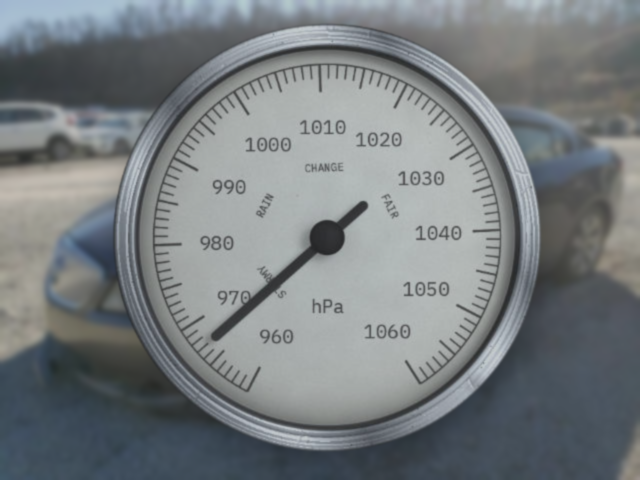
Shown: 967 (hPa)
